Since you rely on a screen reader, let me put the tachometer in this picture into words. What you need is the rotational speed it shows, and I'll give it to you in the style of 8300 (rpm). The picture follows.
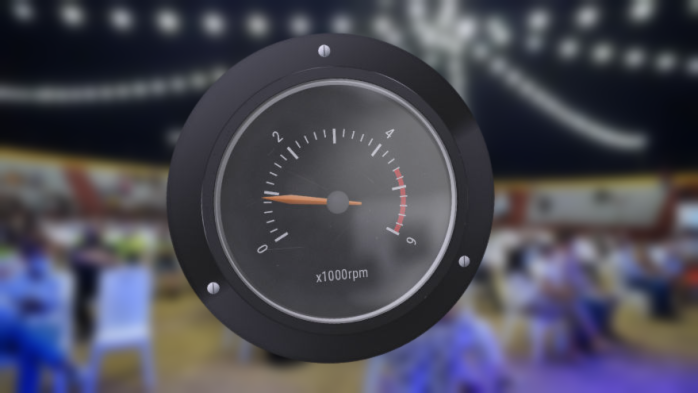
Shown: 900 (rpm)
